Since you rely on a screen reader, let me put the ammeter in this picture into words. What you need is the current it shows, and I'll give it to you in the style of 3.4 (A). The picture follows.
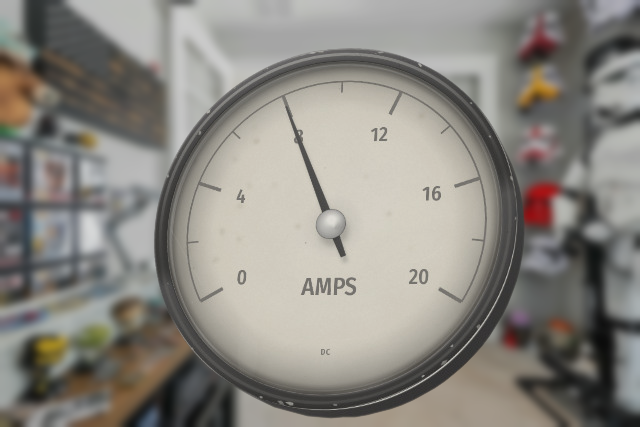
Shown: 8 (A)
